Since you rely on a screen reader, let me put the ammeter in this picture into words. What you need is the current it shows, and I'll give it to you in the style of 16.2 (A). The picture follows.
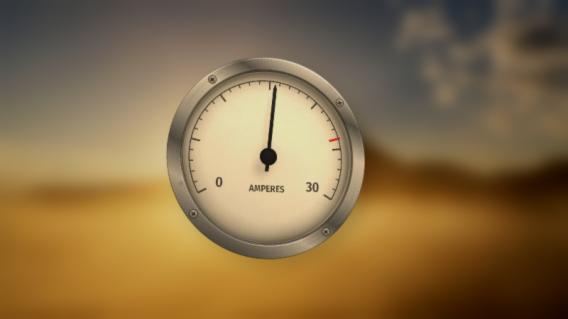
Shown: 15.5 (A)
